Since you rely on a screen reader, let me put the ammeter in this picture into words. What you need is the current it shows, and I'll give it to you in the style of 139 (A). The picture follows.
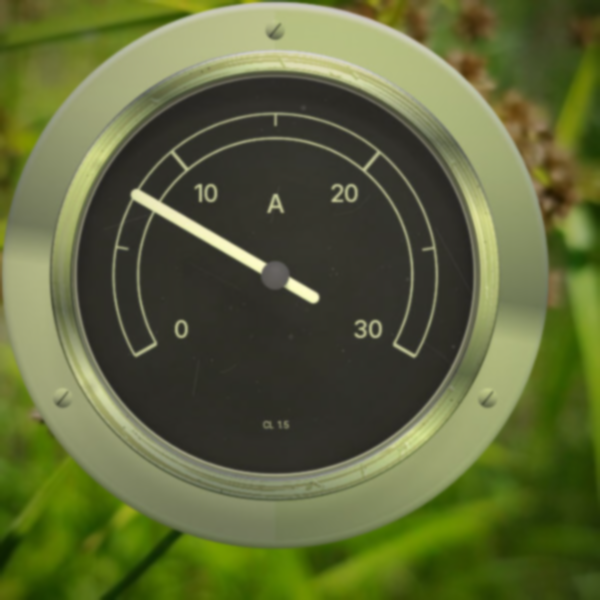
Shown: 7.5 (A)
